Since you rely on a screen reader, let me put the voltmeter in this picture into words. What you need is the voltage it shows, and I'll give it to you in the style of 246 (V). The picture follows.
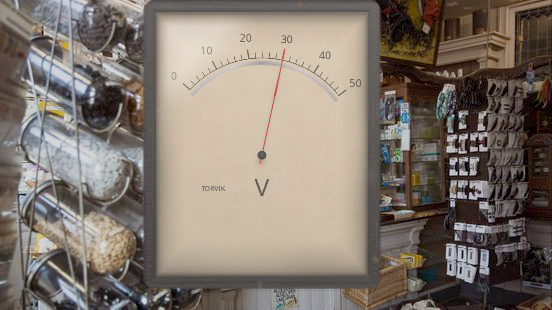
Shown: 30 (V)
